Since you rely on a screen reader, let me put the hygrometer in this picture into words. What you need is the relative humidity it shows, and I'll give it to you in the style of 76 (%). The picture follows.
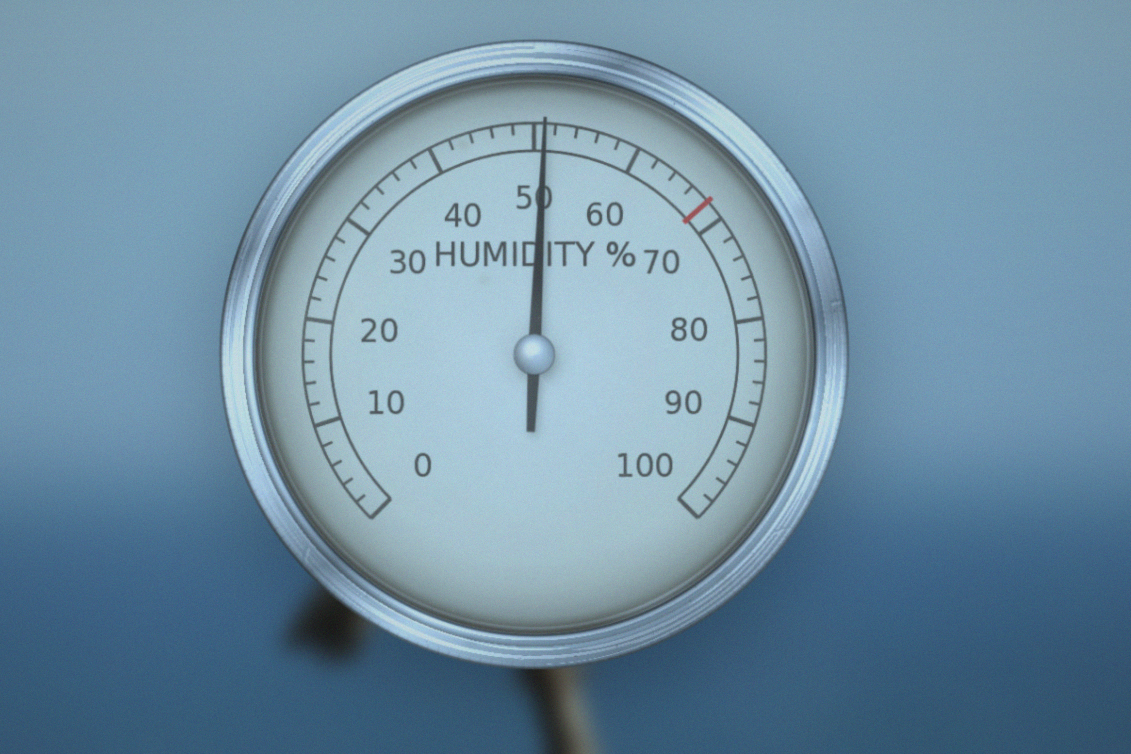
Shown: 51 (%)
